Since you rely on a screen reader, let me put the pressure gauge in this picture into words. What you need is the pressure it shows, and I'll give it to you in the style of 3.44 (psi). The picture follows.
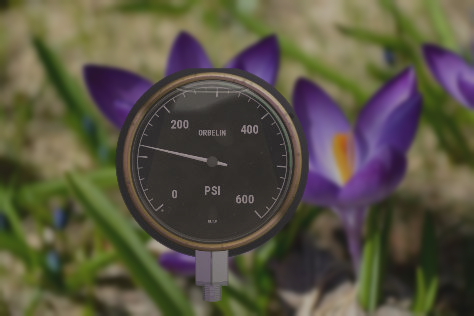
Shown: 120 (psi)
